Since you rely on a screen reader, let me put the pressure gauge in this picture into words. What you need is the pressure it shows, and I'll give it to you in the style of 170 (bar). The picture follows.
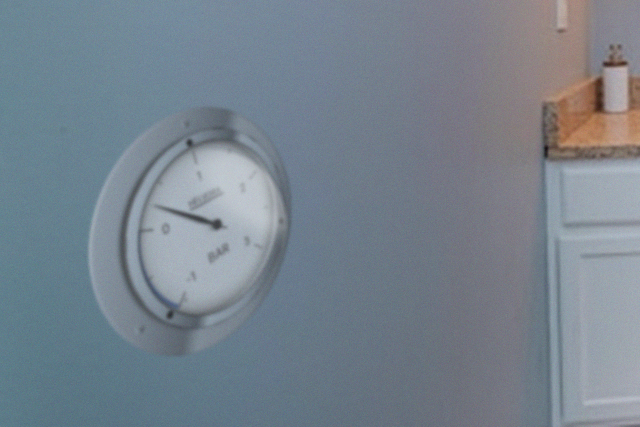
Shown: 0.25 (bar)
